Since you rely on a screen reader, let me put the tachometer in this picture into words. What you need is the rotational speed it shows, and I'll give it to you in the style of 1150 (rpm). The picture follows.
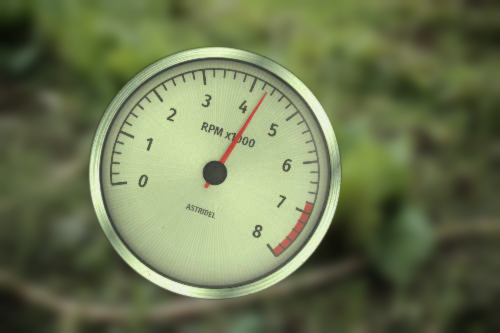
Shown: 4300 (rpm)
